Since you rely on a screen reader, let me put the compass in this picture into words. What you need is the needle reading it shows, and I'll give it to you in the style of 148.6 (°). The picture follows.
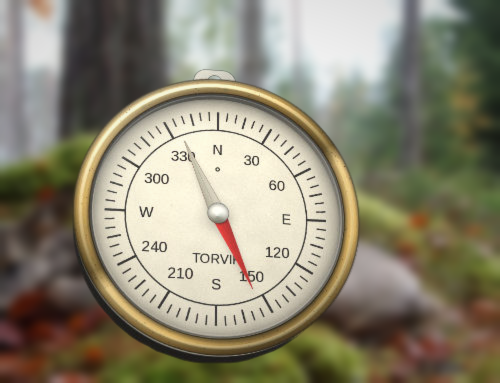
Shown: 155 (°)
